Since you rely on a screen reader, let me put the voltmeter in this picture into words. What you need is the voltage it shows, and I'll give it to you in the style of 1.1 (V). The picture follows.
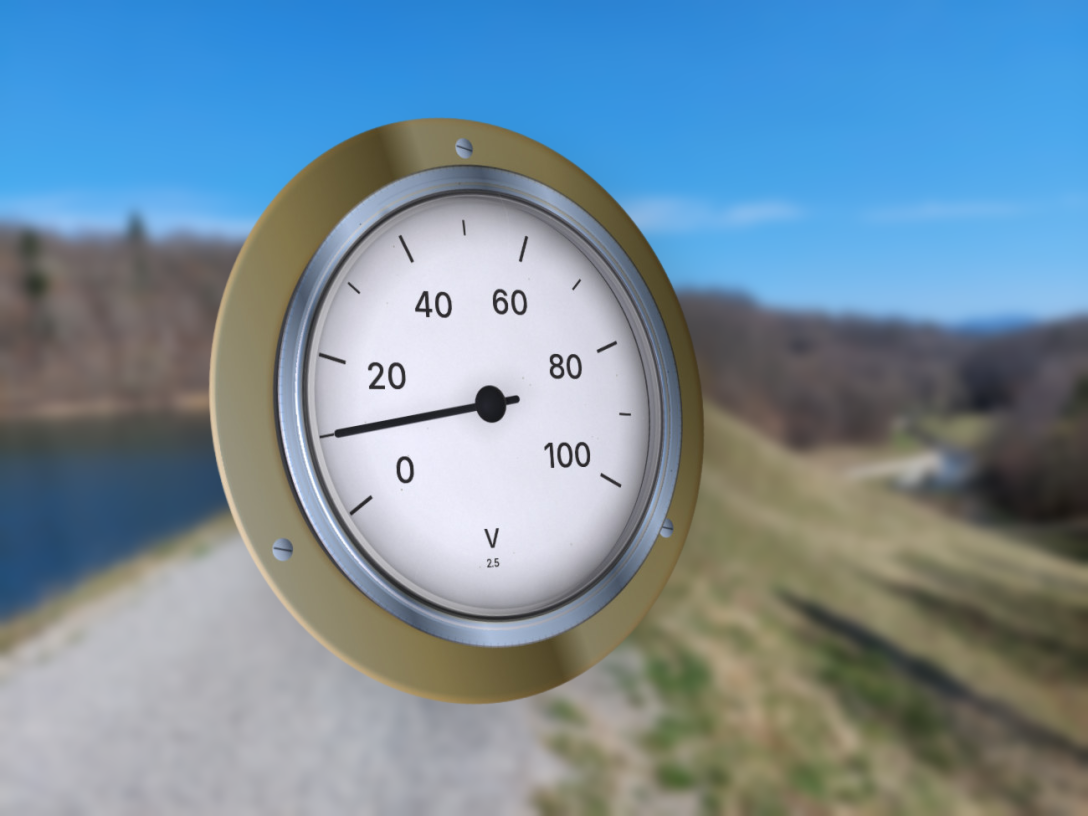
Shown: 10 (V)
